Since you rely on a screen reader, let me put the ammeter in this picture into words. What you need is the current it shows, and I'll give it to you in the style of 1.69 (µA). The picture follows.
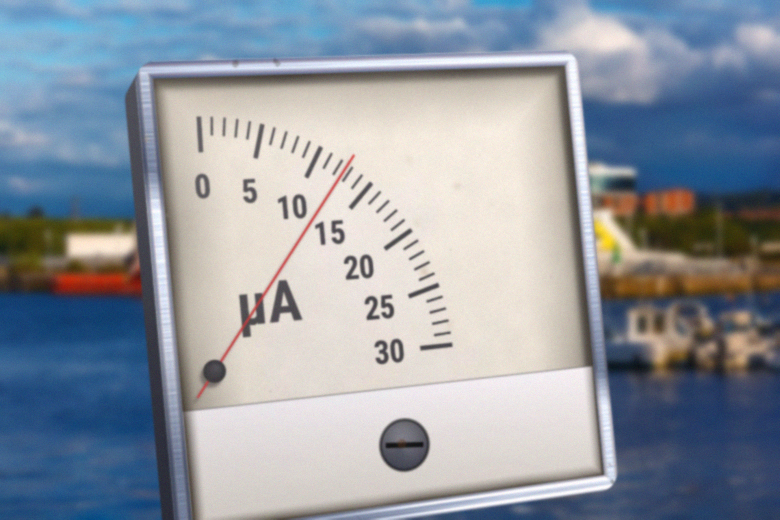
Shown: 12.5 (µA)
